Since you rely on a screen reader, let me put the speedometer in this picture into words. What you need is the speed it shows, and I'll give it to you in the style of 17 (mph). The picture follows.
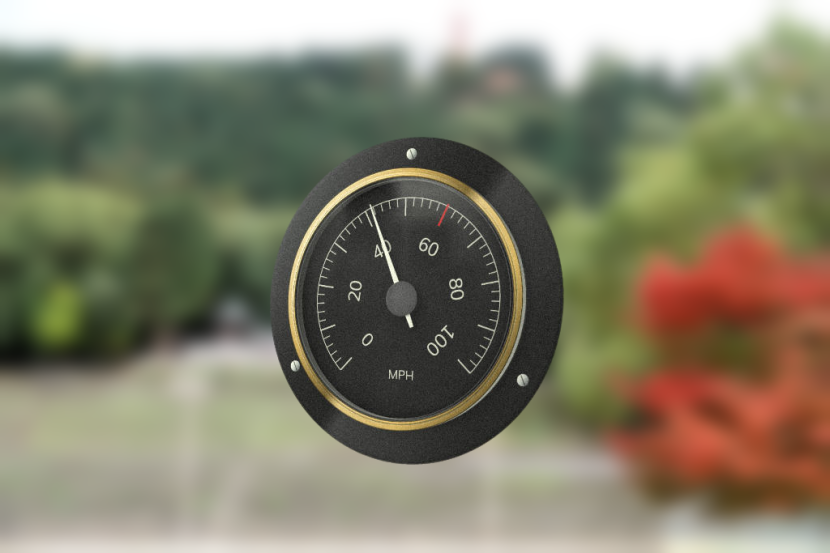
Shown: 42 (mph)
